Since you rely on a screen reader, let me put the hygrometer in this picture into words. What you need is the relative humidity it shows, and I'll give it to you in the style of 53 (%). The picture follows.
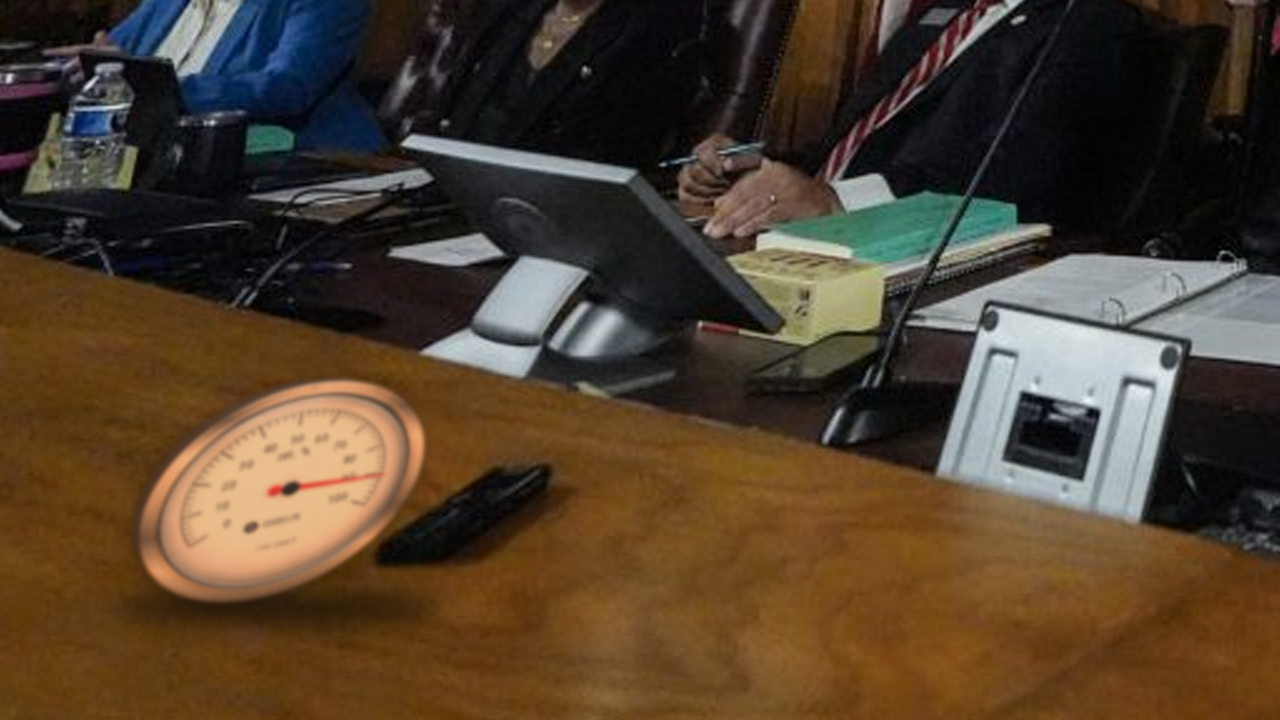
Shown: 90 (%)
